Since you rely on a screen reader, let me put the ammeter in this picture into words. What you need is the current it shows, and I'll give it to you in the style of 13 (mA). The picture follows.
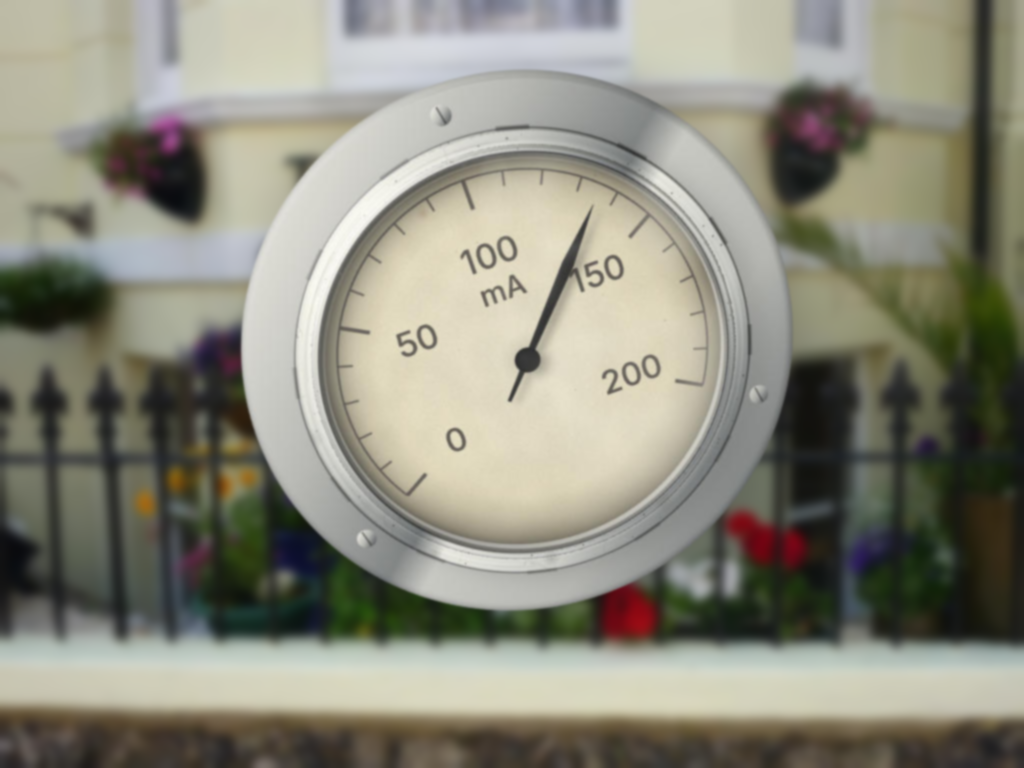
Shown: 135 (mA)
